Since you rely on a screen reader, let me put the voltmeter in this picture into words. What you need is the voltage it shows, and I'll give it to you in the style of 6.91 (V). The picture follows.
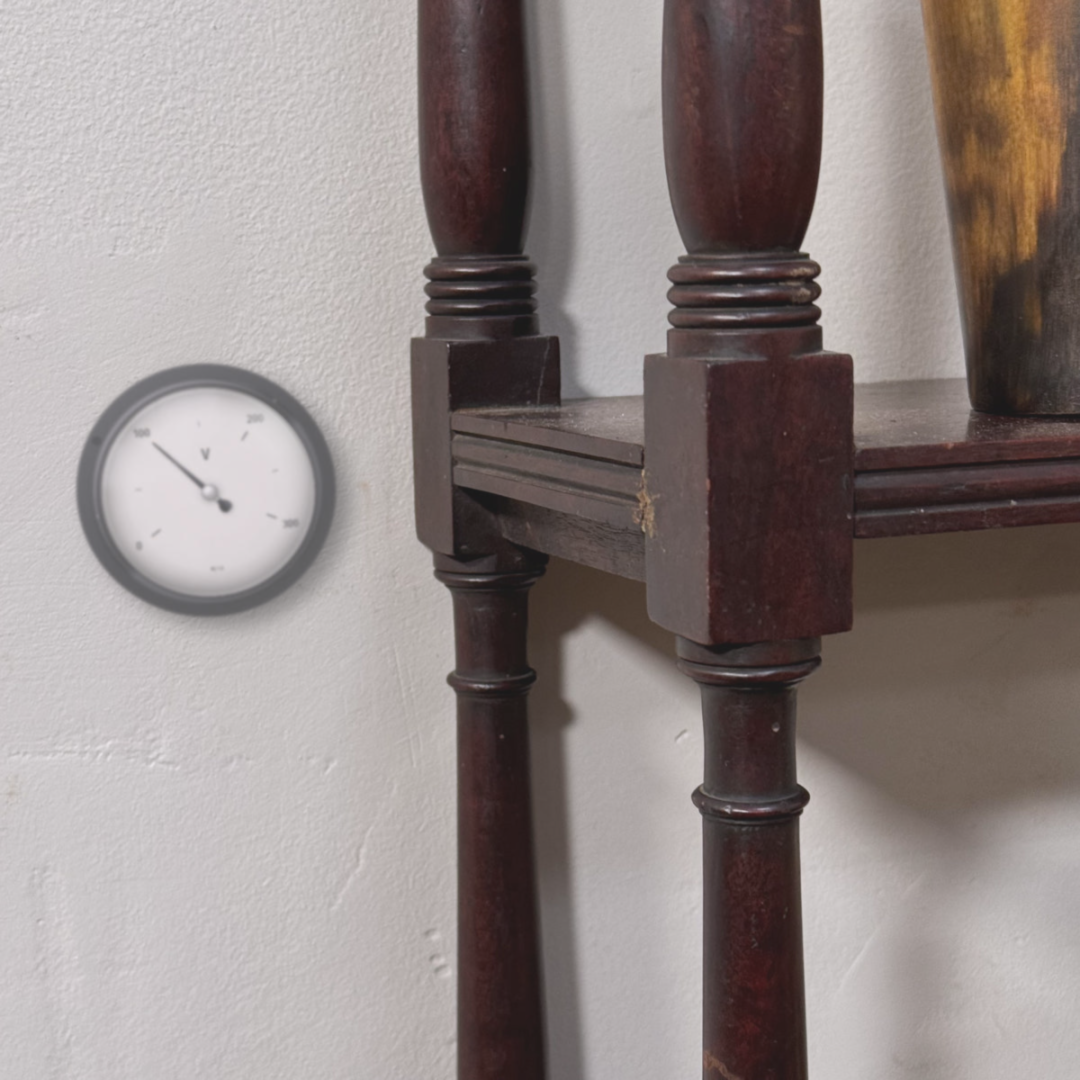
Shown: 100 (V)
